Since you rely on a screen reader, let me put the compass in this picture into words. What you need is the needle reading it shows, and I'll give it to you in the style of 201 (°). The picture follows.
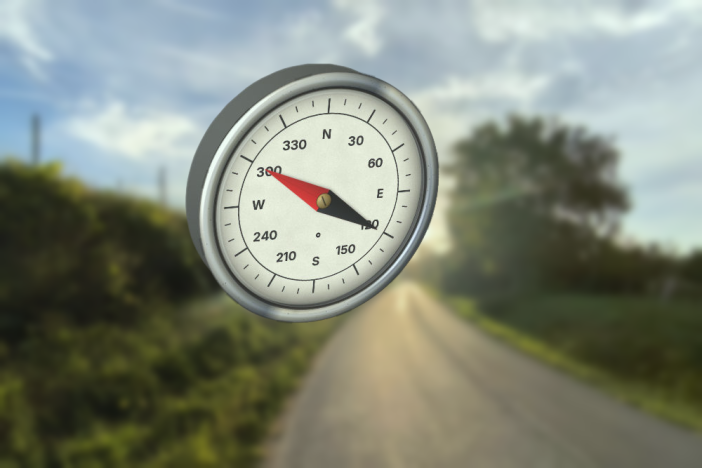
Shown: 300 (°)
